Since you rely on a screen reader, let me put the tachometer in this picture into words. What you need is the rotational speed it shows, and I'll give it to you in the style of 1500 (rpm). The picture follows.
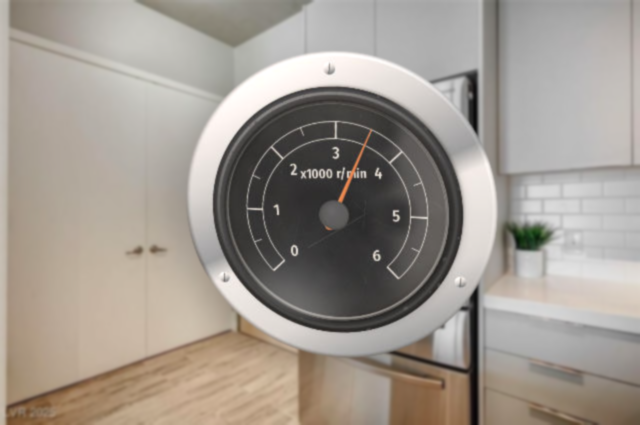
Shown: 3500 (rpm)
